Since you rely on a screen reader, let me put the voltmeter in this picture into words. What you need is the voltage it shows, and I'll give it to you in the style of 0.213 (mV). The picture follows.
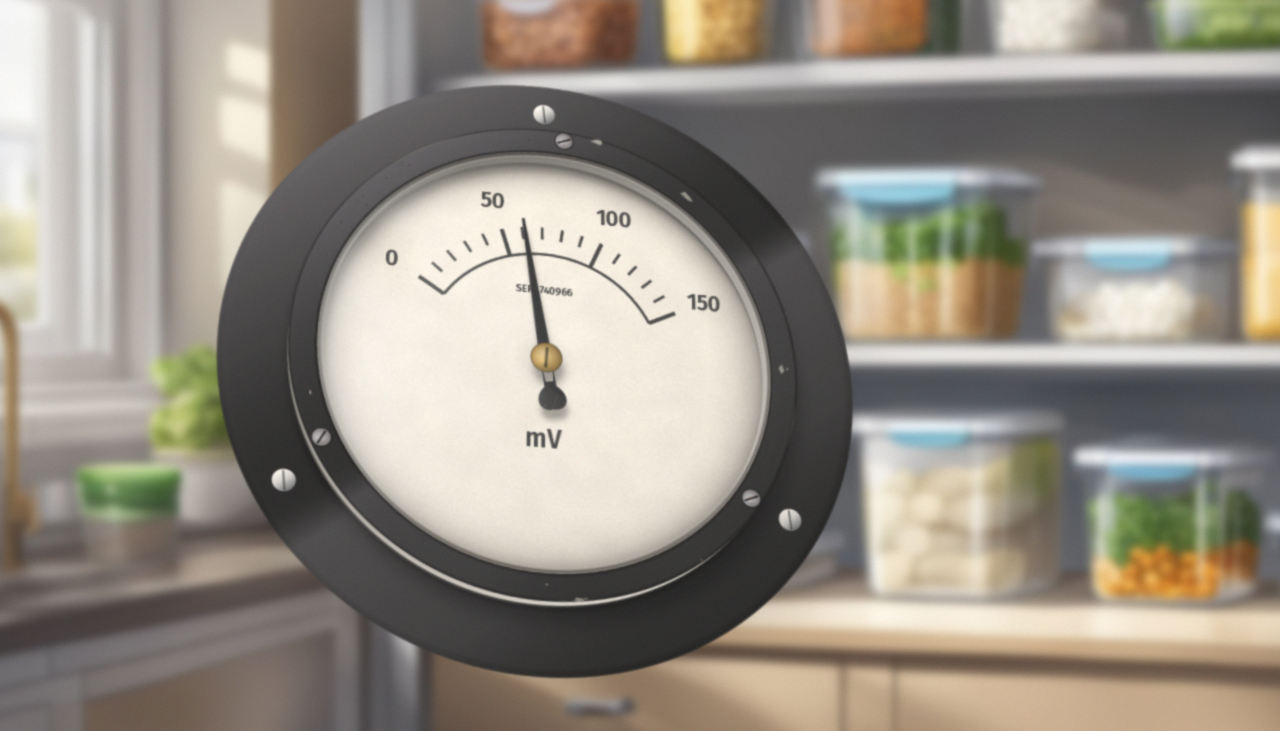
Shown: 60 (mV)
